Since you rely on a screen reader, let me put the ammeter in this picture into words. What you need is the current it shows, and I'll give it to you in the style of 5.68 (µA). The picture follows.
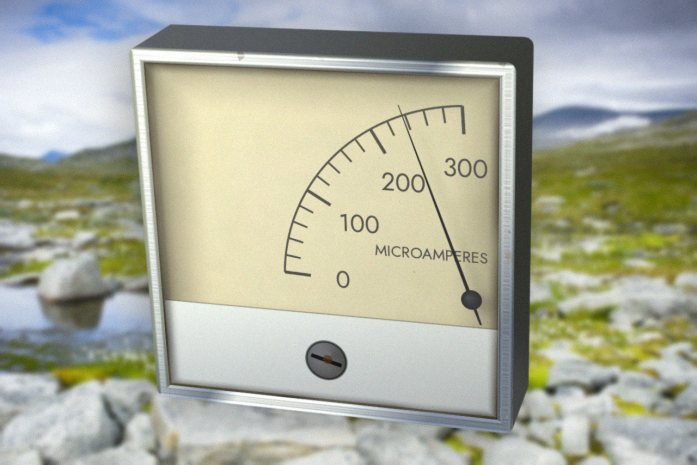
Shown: 240 (µA)
